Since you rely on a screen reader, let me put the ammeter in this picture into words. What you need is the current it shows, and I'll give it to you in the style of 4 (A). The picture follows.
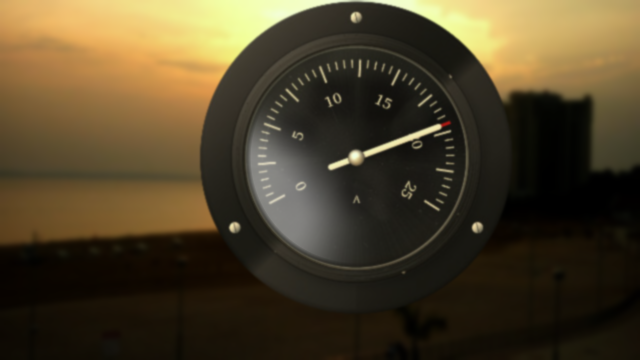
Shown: 19.5 (A)
